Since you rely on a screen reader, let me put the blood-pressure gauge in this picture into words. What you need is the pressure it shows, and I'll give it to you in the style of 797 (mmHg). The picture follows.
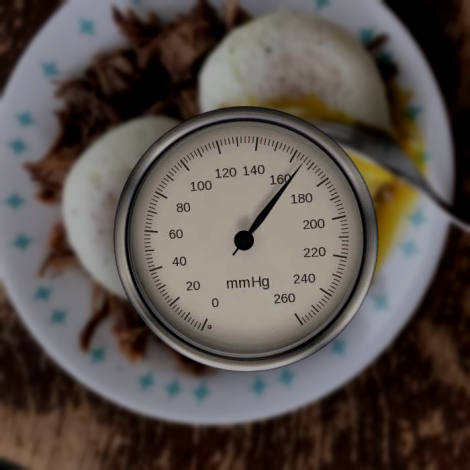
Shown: 166 (mmHg)
